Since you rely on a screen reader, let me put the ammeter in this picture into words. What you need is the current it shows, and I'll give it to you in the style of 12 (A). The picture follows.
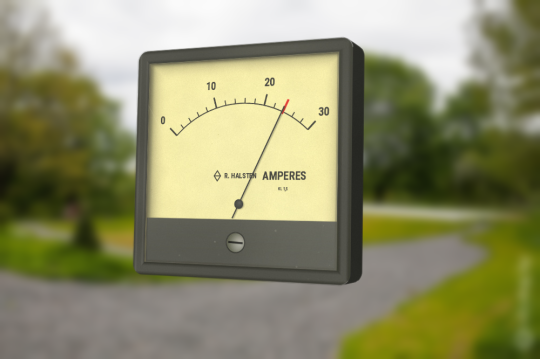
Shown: 24 (A)
